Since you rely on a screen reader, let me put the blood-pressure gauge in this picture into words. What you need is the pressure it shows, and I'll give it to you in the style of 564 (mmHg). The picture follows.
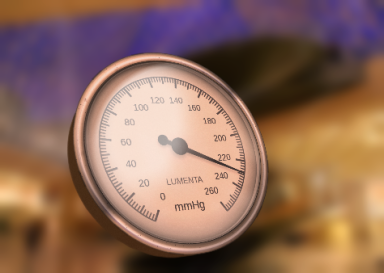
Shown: 230 (mmHg)
